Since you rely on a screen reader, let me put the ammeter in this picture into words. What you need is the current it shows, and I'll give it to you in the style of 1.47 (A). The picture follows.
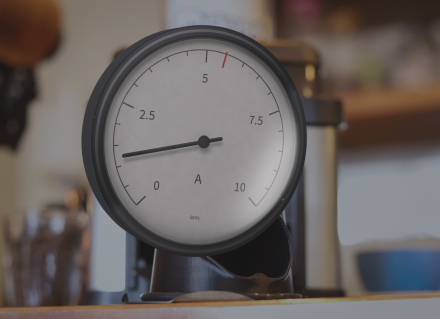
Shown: 1.25 (A)
